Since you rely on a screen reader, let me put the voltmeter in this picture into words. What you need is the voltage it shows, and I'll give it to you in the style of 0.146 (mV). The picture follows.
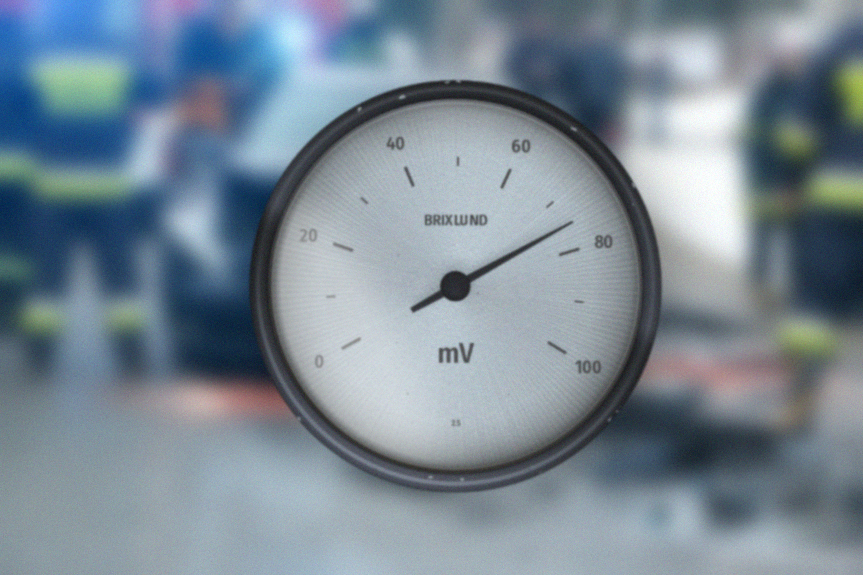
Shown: 75 (mV)
